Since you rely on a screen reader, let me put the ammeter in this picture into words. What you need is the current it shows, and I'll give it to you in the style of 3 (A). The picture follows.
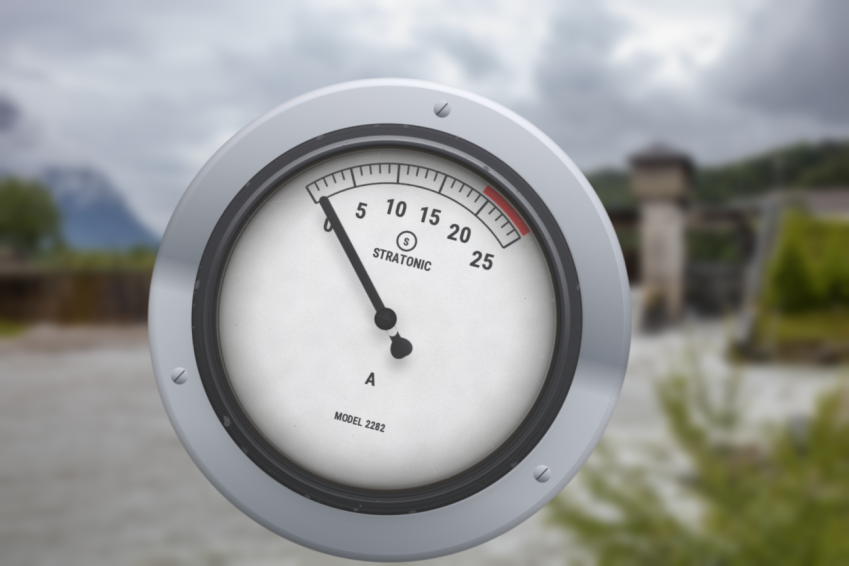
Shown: 1 (A)
